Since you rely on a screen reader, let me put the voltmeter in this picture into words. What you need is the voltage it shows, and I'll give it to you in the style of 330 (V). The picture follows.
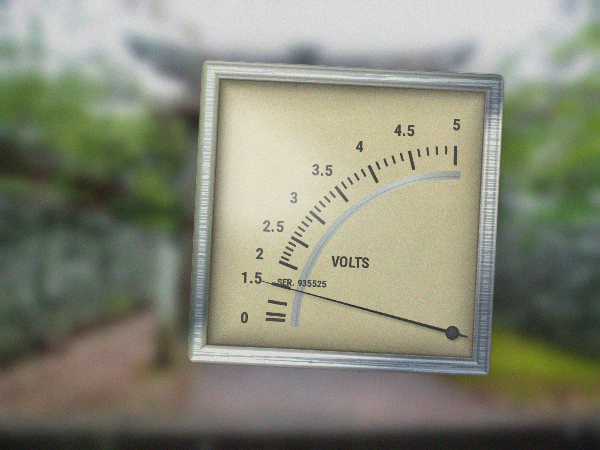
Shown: 1.5 (V)
